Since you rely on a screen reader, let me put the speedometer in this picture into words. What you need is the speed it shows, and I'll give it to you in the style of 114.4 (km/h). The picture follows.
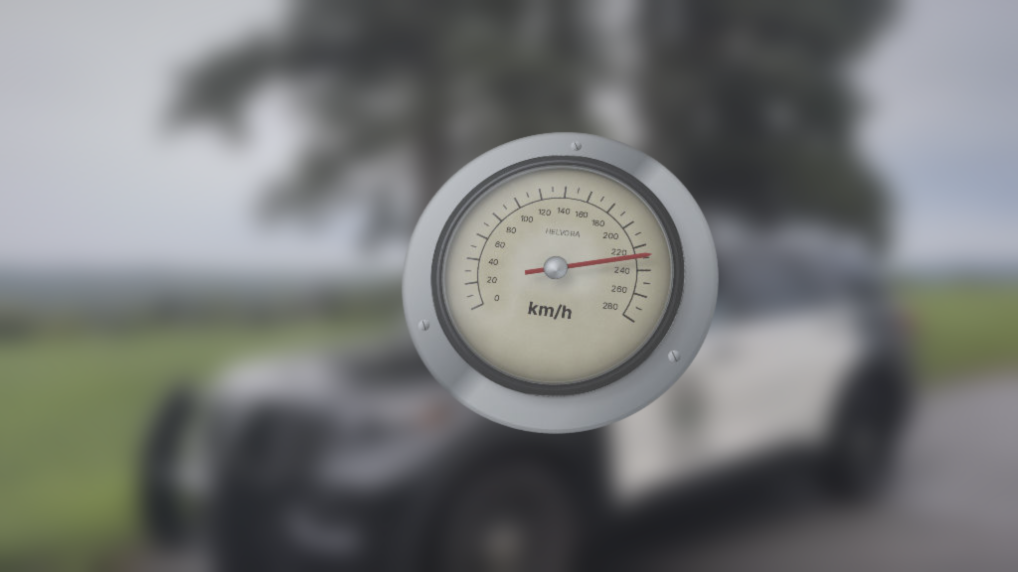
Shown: 230 (km/h)
